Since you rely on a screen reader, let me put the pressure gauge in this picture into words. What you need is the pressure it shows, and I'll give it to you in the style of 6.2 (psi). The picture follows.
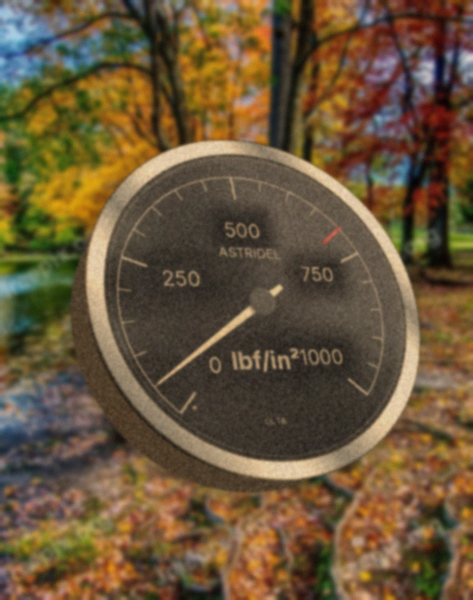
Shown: 50 (psi)
